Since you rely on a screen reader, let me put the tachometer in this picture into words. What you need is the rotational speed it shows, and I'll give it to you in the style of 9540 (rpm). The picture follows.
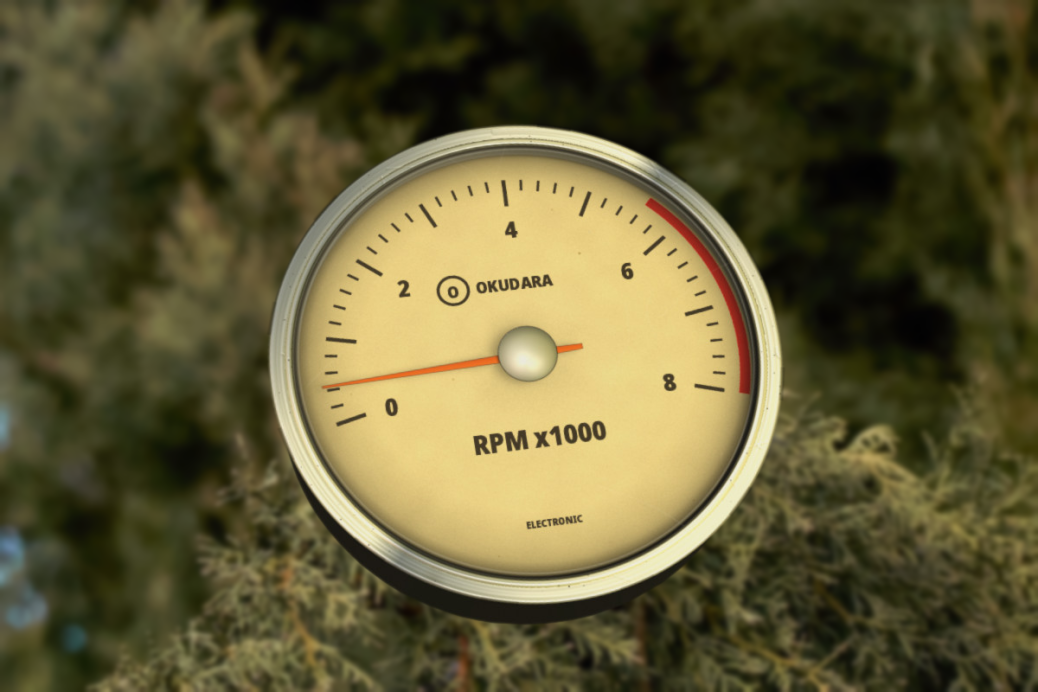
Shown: 400 (rpm)
